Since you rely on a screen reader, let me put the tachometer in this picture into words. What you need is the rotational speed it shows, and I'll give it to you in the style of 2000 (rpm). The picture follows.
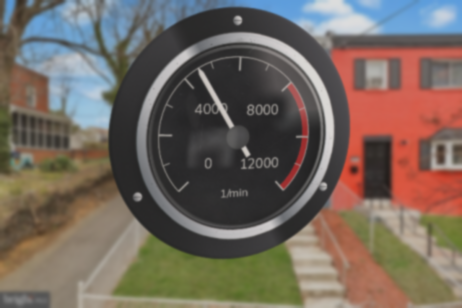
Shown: 4500 (rpm)
